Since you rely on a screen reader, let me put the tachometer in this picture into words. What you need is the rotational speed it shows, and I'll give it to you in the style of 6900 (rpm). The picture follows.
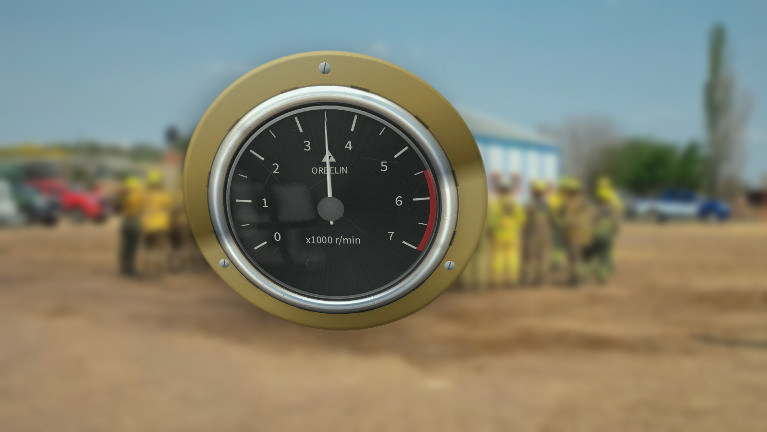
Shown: 3500 (rpm)
